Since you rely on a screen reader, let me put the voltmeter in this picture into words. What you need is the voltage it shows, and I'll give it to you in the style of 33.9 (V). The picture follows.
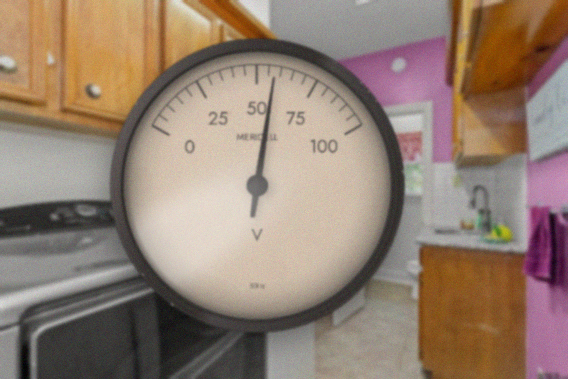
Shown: 57.5 (V)
